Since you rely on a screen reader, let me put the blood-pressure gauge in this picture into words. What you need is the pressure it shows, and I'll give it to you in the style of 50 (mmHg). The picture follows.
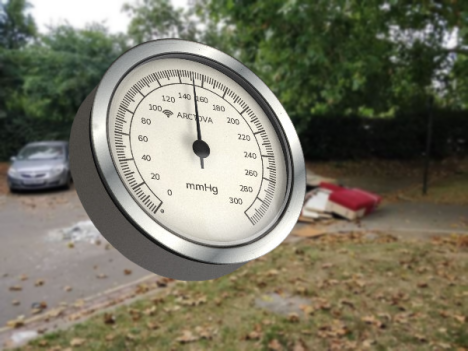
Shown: 150 (mmHg)
